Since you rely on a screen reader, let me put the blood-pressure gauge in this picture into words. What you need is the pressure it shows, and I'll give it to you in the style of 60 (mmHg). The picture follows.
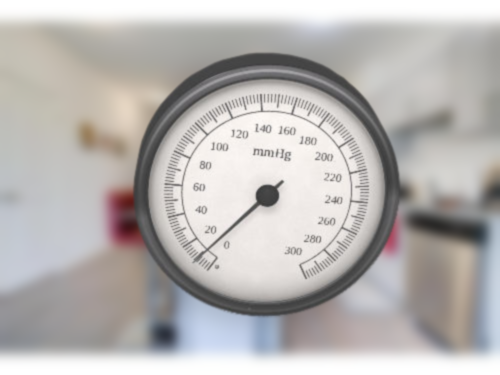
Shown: 10 (mmHg)
